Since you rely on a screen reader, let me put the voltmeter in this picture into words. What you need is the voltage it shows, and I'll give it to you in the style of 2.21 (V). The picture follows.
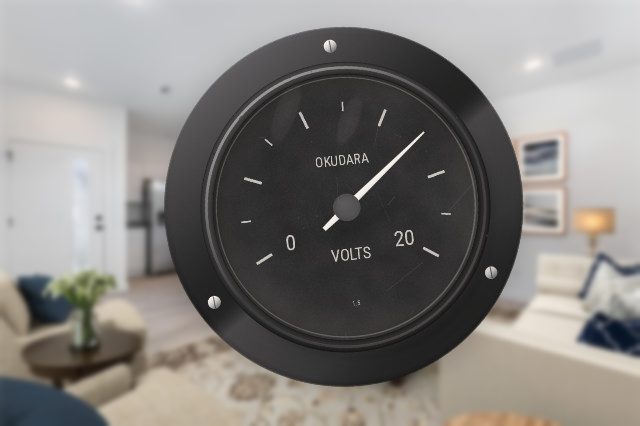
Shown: 14 (V)
